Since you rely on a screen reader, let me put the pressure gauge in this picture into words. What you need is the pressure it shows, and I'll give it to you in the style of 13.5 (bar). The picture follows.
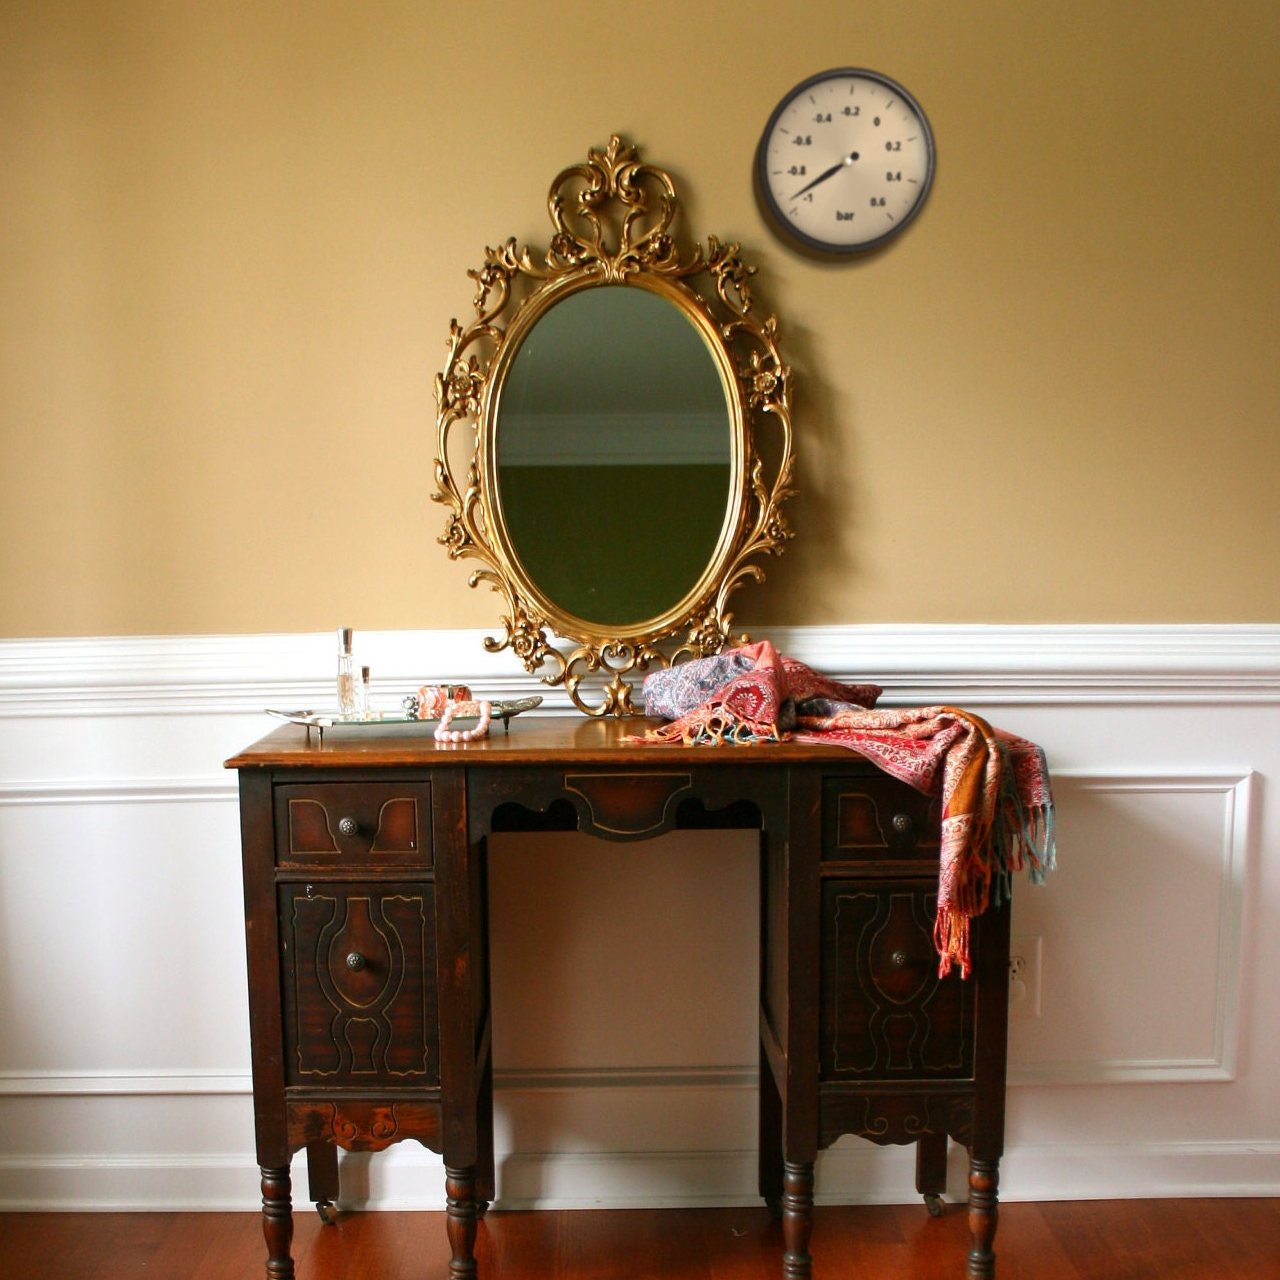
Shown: -0.95 (bar)
